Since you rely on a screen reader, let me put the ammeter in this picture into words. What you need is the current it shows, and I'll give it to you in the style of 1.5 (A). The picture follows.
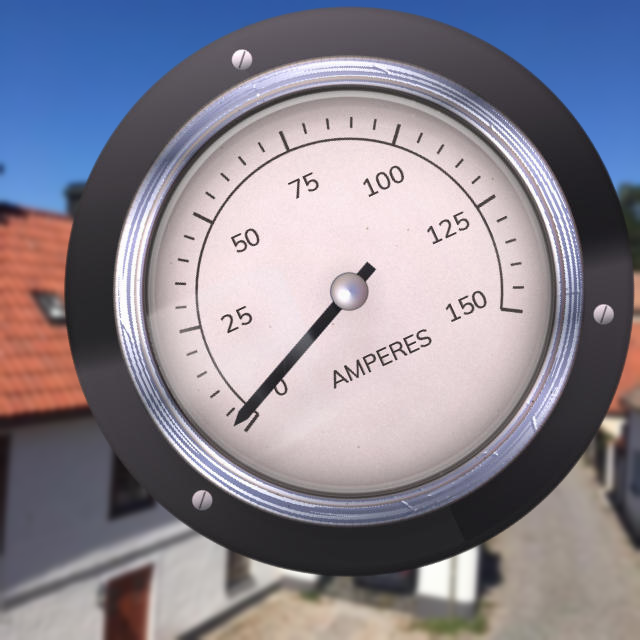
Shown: 2.5 (A)
